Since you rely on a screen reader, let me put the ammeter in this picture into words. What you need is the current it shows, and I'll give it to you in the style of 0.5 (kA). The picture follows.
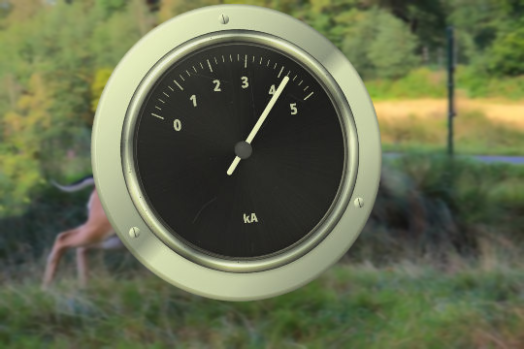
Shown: 4.2 (kA)
